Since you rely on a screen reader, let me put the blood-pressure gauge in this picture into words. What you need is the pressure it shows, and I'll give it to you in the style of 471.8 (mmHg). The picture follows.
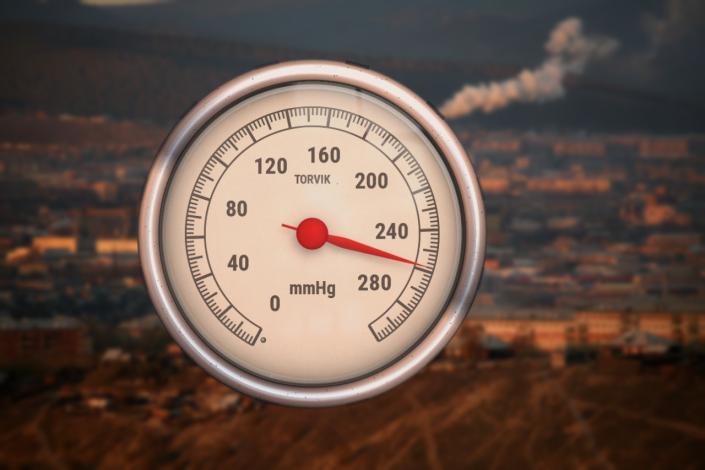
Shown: 258 (mmHg)
